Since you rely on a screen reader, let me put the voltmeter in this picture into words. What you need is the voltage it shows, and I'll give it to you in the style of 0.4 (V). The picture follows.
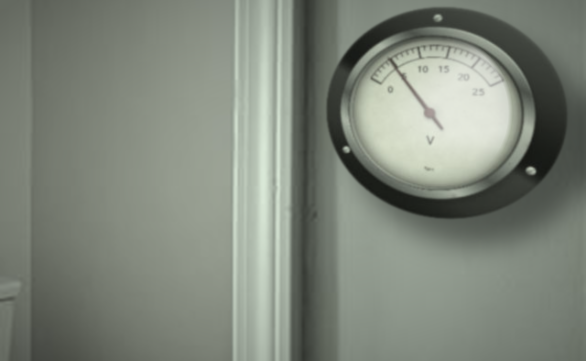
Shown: 5 (V)
